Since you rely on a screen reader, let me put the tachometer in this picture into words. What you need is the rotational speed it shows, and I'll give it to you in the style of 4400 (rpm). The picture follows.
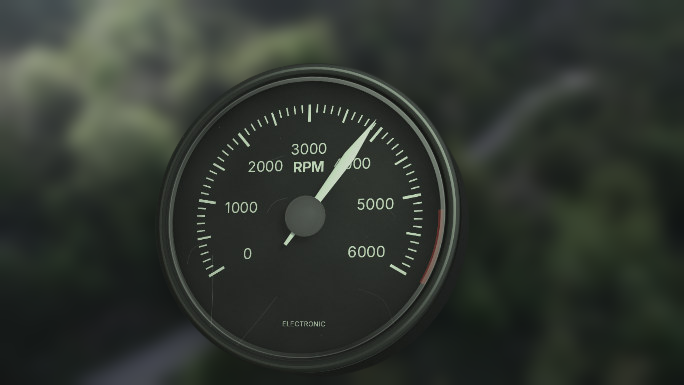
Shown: 3900 (rpm)
